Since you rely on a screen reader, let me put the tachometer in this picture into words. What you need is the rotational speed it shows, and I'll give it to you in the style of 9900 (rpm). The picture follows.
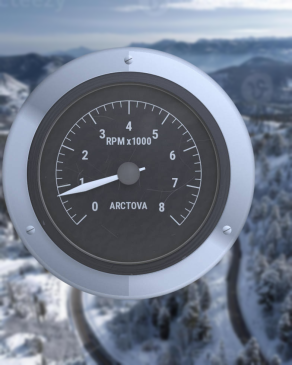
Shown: 800 (rpm)
